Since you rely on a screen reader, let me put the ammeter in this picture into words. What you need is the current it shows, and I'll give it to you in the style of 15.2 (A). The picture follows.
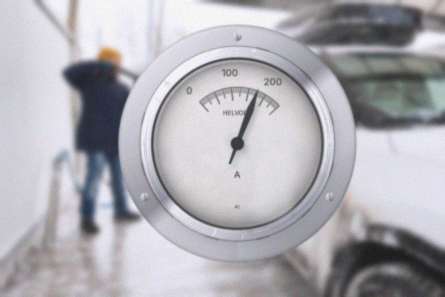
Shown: 175 (A)
